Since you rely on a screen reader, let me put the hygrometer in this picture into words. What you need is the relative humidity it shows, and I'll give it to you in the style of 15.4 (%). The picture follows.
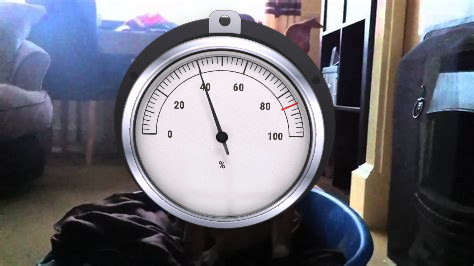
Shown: 40 (%)
